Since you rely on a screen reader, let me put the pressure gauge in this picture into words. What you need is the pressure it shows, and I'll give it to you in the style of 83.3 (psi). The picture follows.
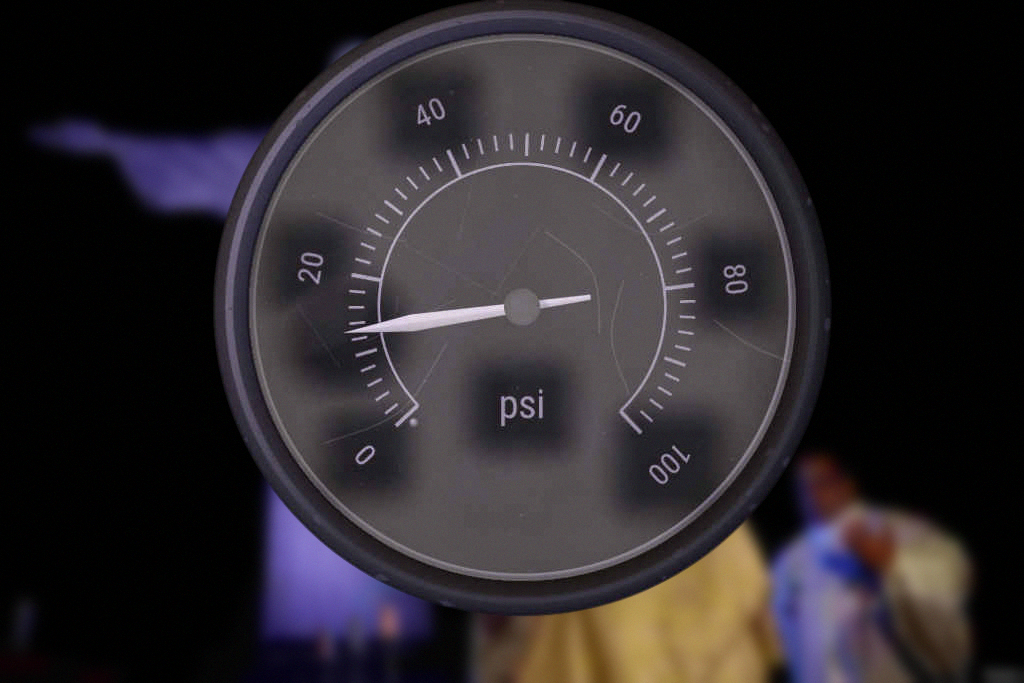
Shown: 13 (psi)
